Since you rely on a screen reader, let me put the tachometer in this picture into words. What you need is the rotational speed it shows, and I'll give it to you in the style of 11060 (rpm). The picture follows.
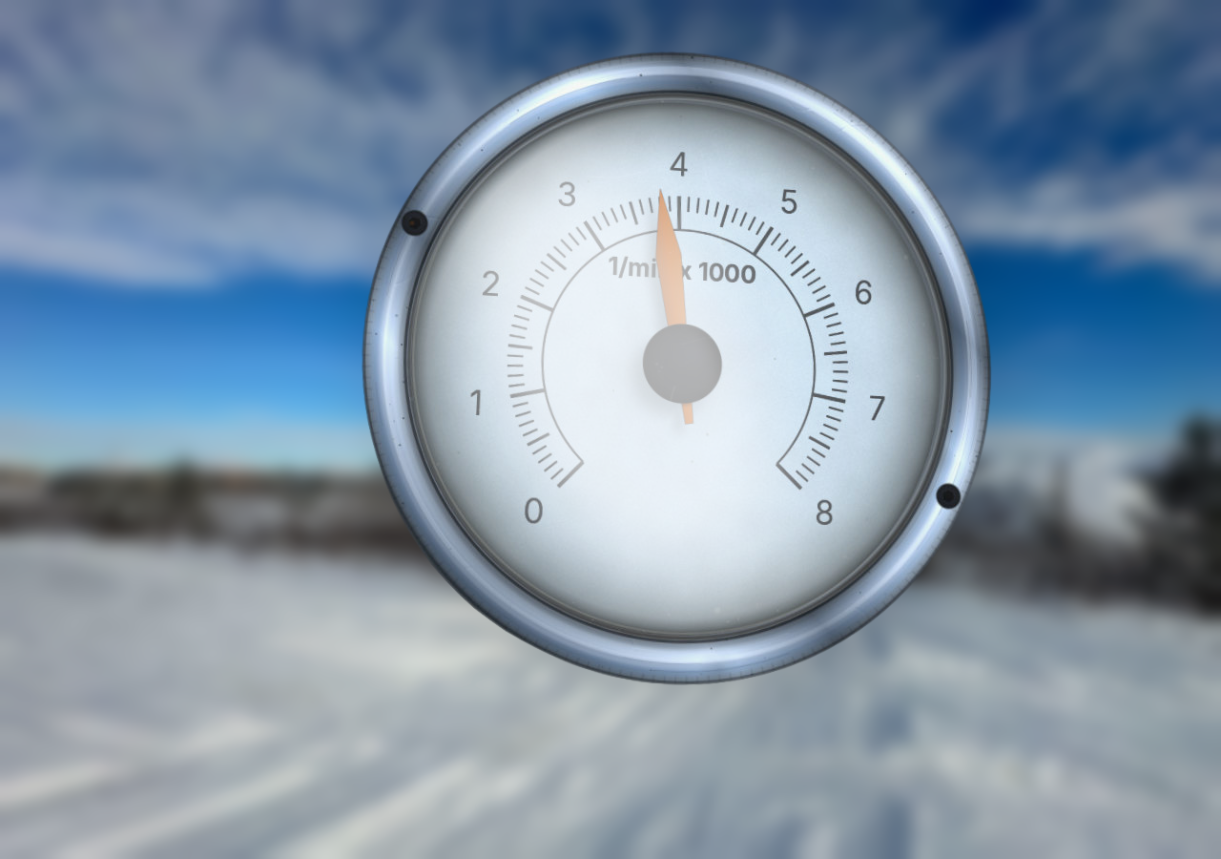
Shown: 3800 (rpm)
